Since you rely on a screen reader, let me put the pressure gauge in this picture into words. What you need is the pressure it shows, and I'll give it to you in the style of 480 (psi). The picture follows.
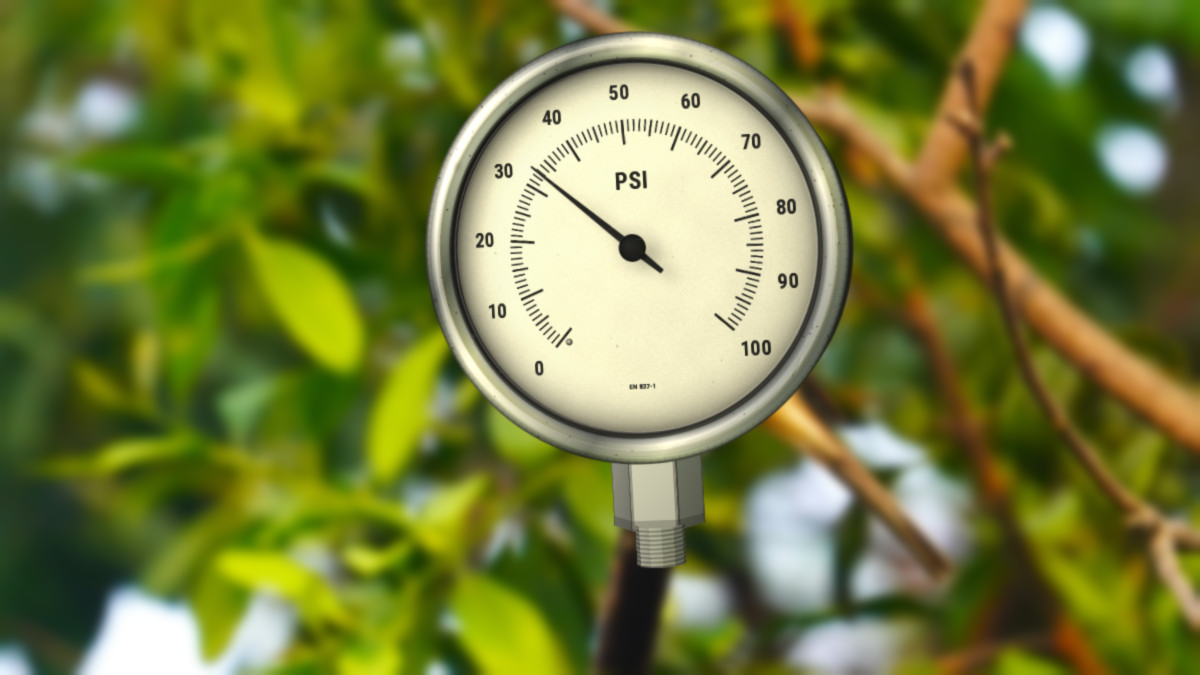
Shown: 33 (psi)
